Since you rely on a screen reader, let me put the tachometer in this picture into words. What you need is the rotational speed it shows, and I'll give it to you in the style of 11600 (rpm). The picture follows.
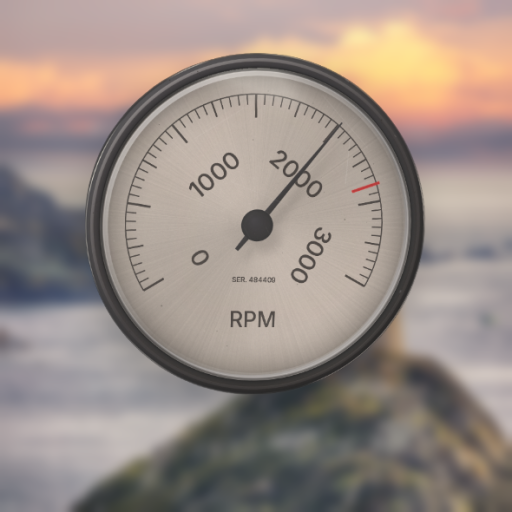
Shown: 2000 (rpm)
